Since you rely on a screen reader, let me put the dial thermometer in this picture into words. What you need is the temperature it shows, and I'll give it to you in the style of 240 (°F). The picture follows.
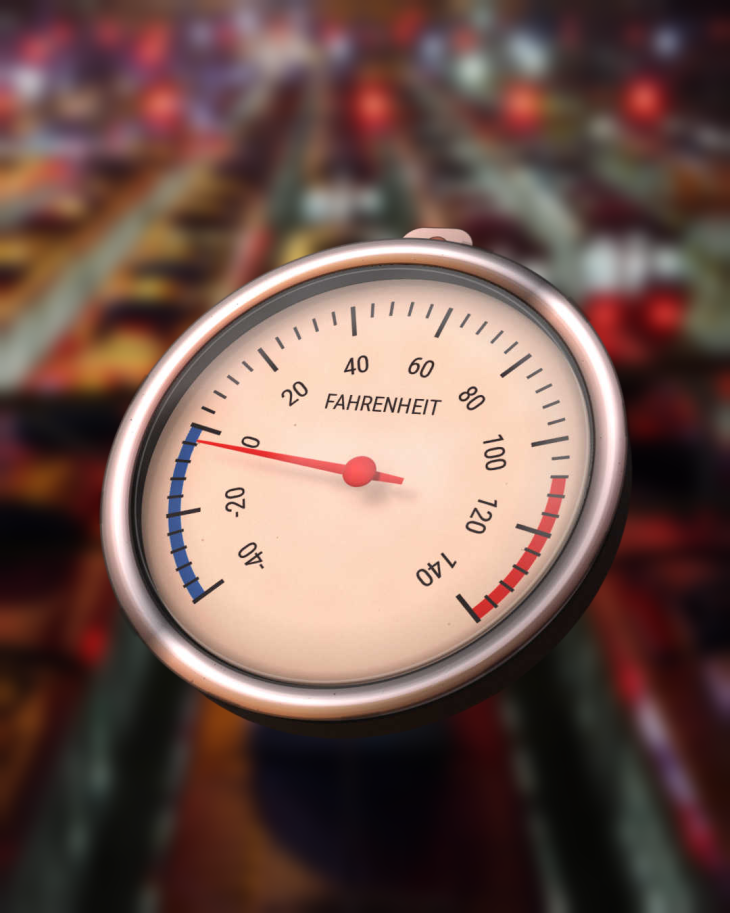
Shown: -4 (°F)
